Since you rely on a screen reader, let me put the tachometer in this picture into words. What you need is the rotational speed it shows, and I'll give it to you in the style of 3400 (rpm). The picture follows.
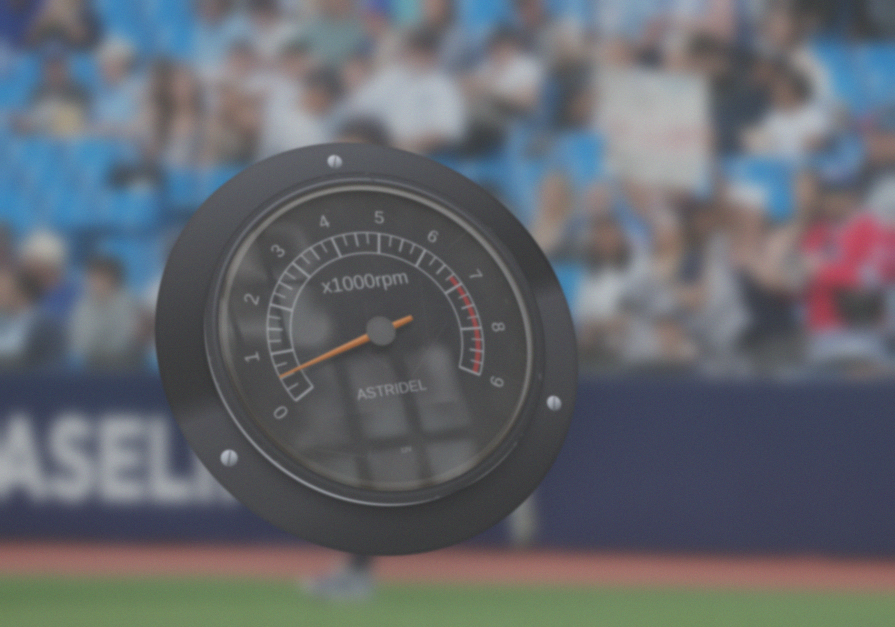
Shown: 500 (rpm)
